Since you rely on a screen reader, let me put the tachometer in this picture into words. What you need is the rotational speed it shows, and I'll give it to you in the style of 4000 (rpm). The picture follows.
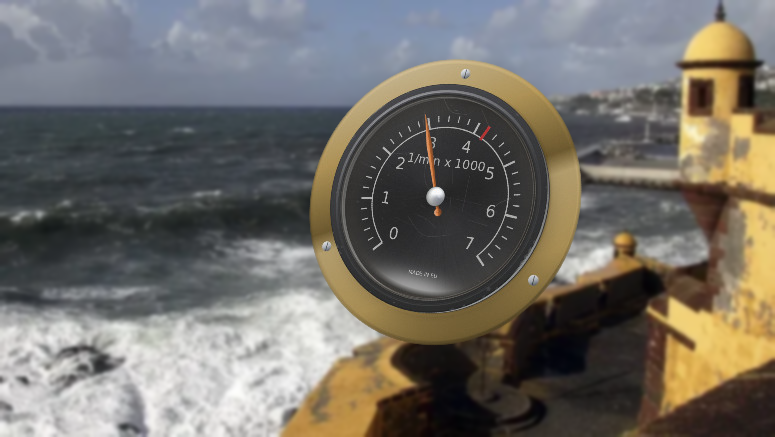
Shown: 3000 (rpm)
